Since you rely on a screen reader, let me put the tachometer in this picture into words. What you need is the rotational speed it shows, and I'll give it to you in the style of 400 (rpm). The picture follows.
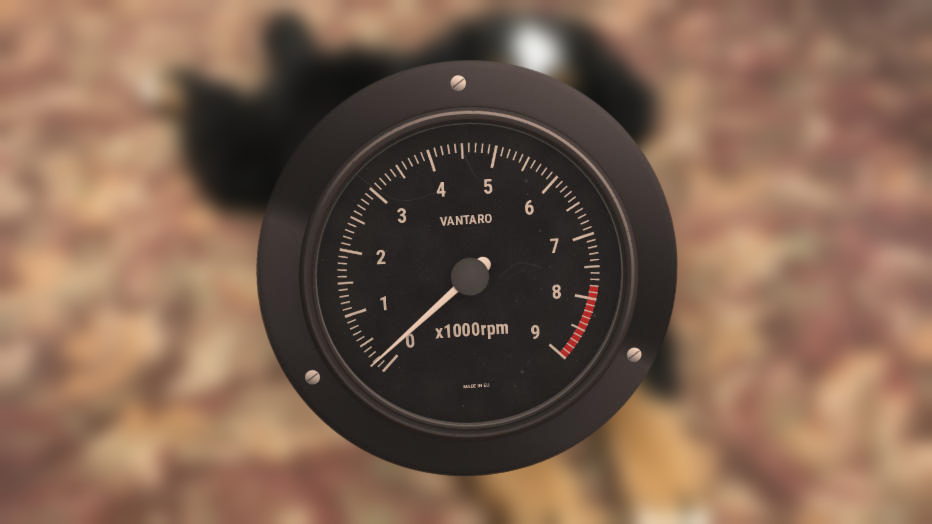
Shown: 200 (rpm)
